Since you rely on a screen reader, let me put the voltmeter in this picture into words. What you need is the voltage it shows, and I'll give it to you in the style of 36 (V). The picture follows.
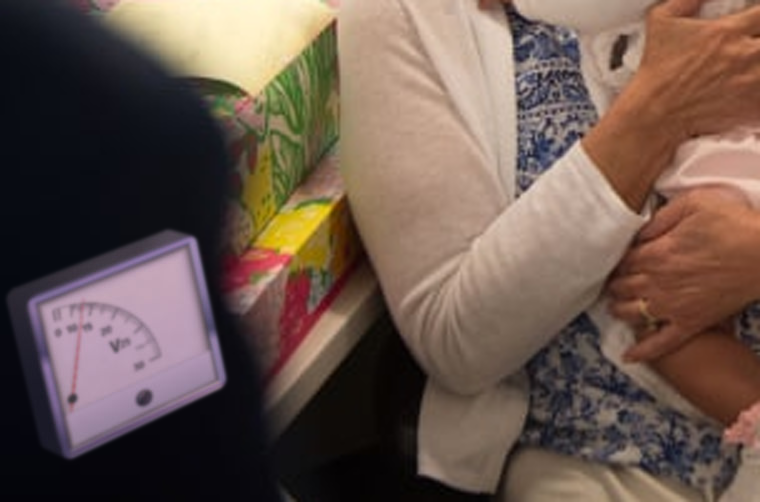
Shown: 12.5 (V)
